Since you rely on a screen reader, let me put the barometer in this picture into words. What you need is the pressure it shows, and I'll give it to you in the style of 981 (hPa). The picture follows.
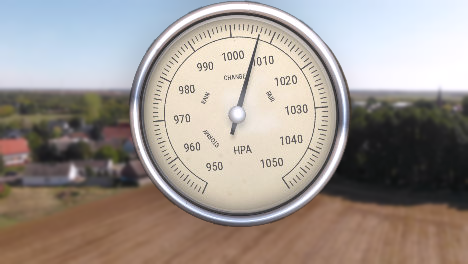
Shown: 1007 (hPa)
